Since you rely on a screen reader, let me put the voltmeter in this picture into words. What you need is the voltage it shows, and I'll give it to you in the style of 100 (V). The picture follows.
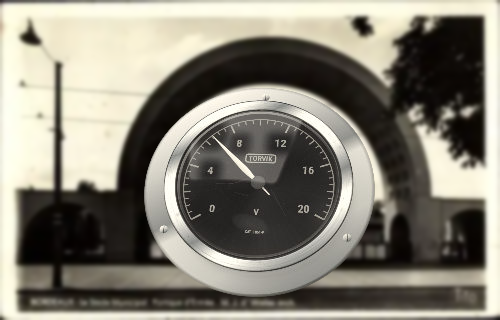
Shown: 6.5 (V)
